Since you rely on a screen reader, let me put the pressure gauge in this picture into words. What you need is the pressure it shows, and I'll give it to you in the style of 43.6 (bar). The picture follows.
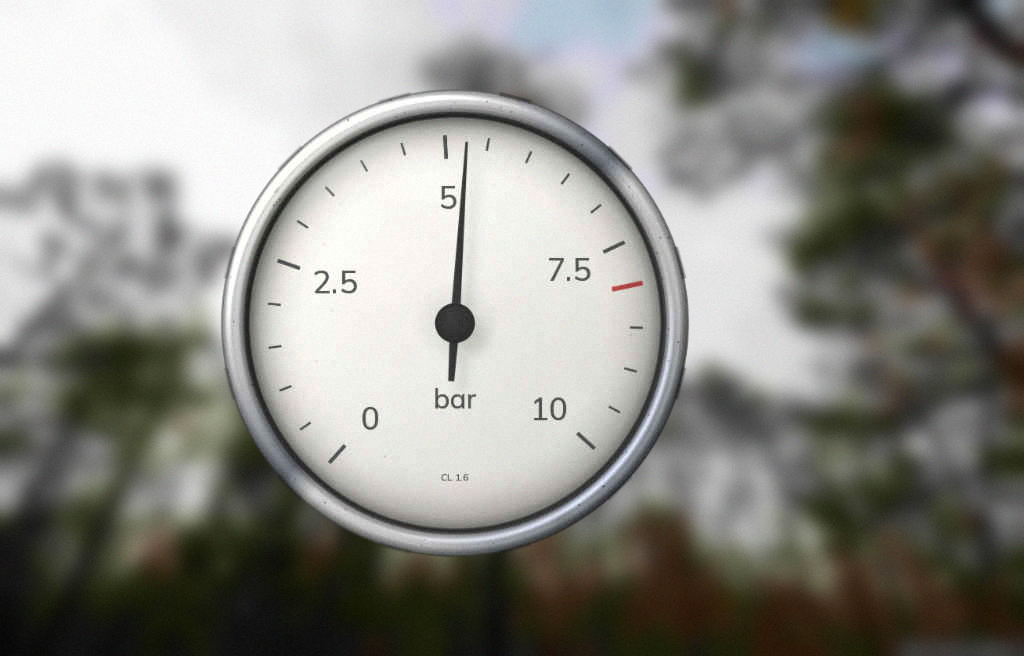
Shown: 5.25 (bar)
